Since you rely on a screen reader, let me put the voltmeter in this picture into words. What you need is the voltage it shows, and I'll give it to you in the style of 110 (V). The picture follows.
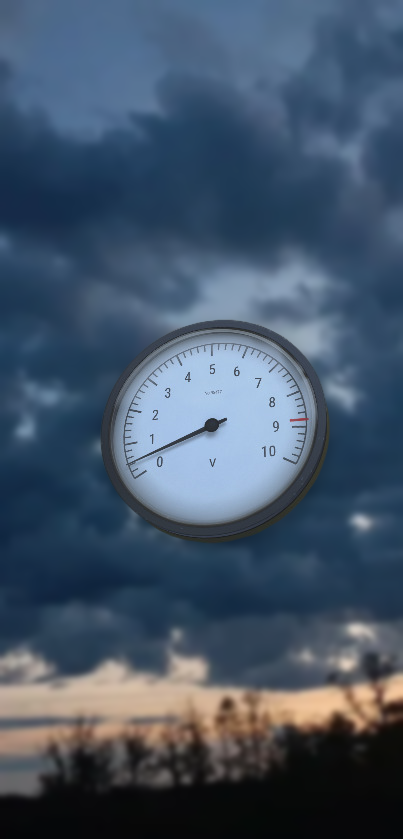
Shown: 0.4 (V)
